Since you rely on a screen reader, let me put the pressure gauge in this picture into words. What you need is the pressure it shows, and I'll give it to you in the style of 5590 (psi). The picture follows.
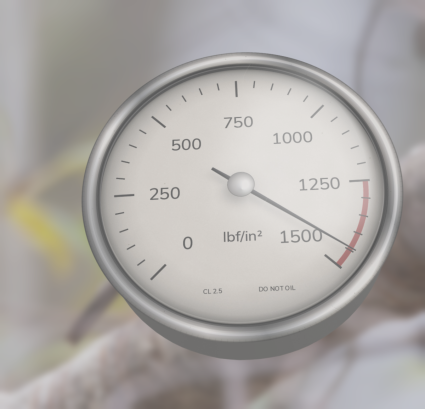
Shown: 1450 (psi)
